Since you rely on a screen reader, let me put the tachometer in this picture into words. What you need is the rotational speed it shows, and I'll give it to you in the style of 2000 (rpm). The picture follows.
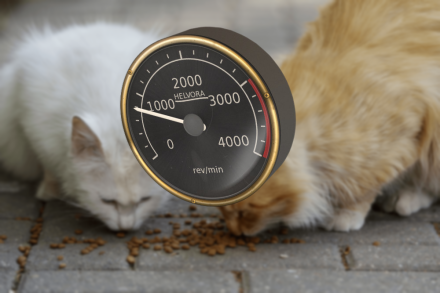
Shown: 800 (rpm)
